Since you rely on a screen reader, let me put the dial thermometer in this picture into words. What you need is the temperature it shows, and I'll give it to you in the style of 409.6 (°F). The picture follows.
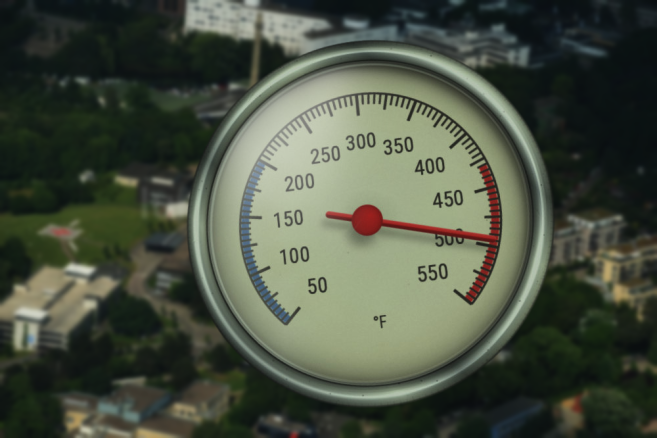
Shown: 495 (°F)
